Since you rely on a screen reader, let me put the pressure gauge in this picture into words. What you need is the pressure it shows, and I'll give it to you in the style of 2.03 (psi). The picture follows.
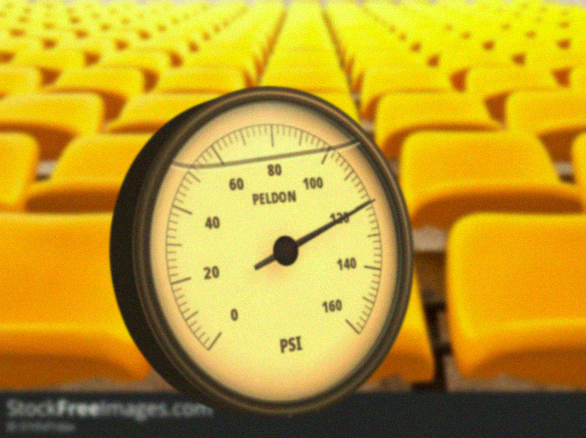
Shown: 120 (psi)
